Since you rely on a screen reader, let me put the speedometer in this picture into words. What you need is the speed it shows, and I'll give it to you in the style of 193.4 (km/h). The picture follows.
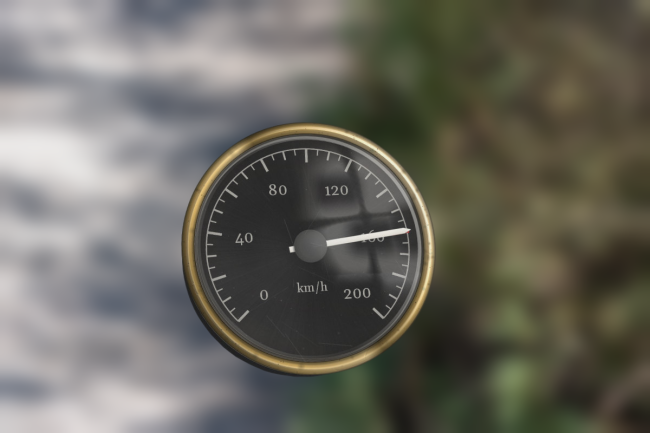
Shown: 160 (km/h)
